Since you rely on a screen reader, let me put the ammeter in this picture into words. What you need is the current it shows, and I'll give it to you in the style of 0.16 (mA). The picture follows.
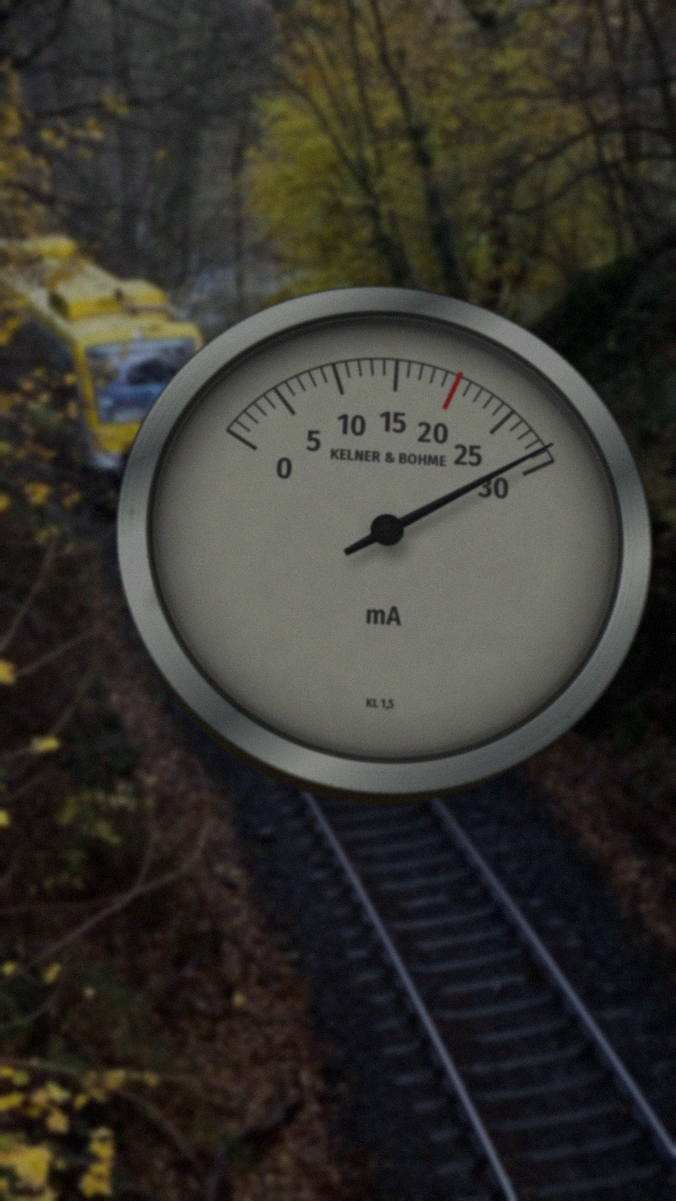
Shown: 29 (mA)
